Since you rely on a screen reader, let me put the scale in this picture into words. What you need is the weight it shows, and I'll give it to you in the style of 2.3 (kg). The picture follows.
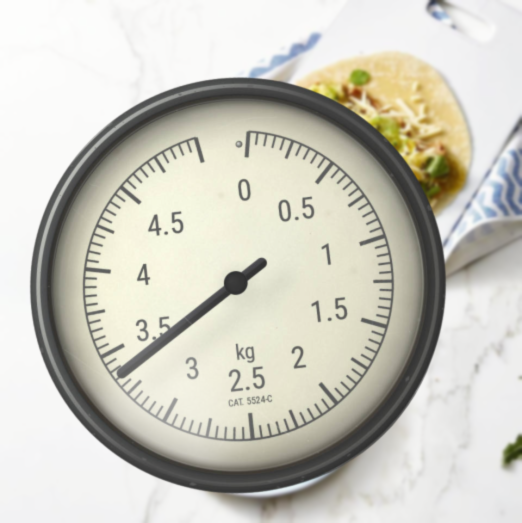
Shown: 3.35 (kg)
